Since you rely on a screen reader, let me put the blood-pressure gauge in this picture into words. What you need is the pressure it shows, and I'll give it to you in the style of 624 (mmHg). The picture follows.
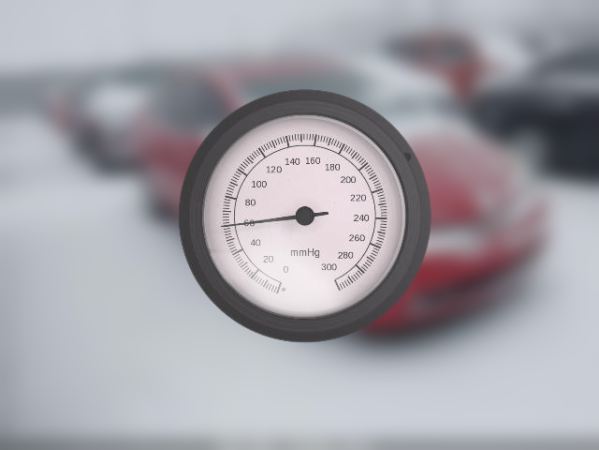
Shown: 60 (mmHg)
